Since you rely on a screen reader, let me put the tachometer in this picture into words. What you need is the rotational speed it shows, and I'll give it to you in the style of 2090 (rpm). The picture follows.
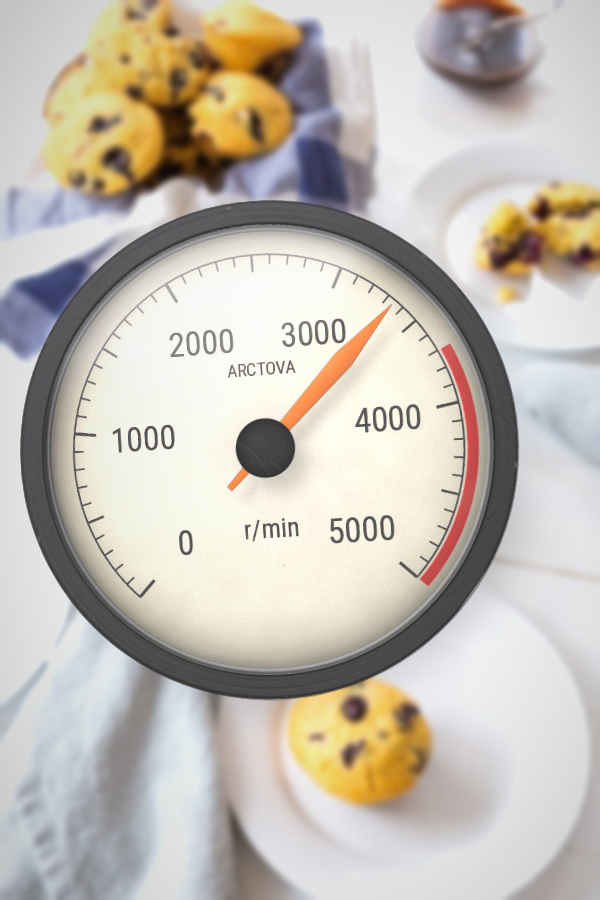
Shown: 3350 (rpm)
